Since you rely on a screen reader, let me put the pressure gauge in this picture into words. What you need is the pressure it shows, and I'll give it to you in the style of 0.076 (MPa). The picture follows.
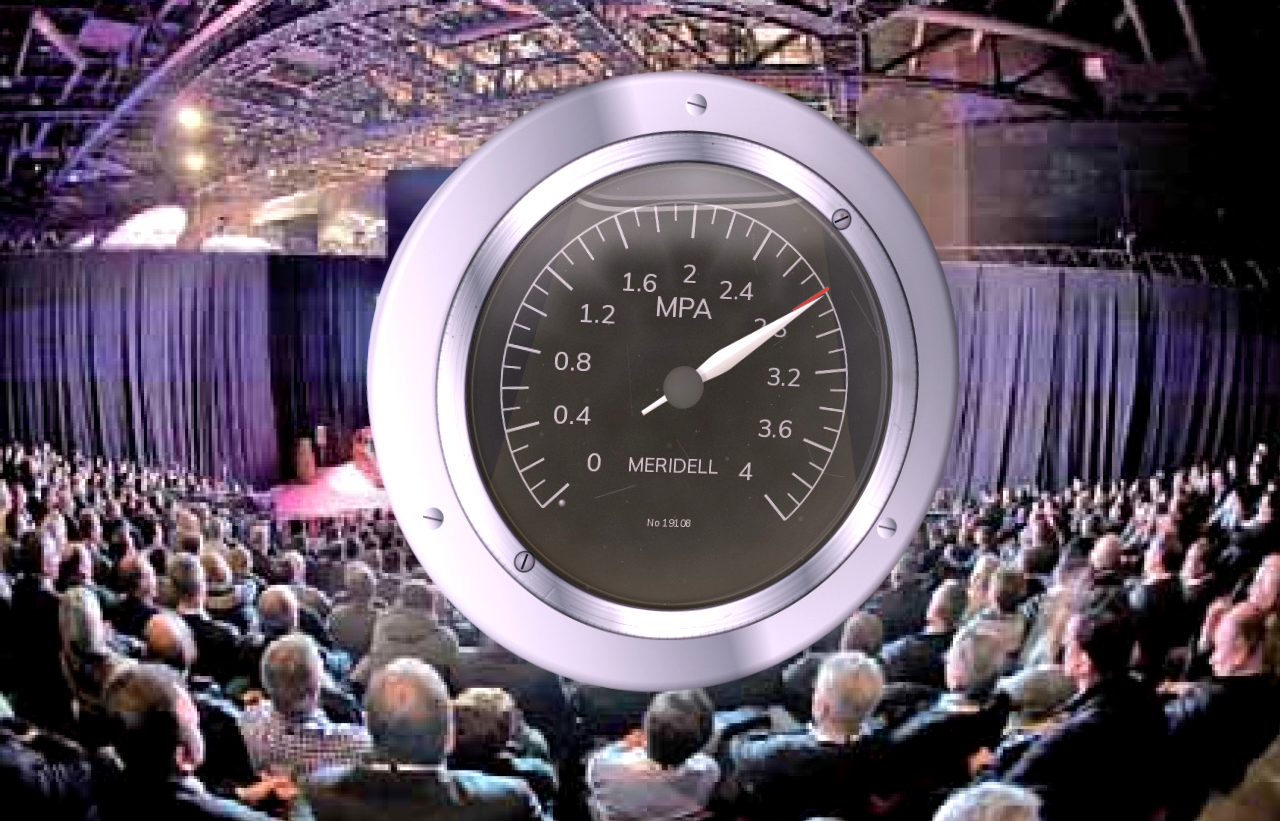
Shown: 2.8 (MPa)
